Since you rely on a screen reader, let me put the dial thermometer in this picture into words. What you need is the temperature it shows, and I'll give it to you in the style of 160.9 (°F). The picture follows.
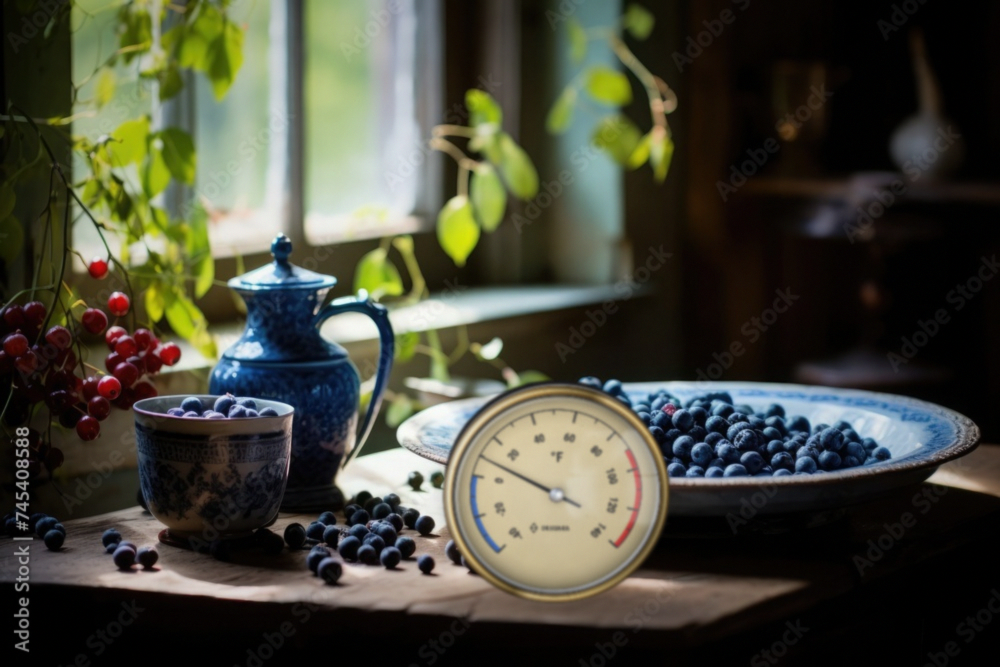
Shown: 10 (°F)
